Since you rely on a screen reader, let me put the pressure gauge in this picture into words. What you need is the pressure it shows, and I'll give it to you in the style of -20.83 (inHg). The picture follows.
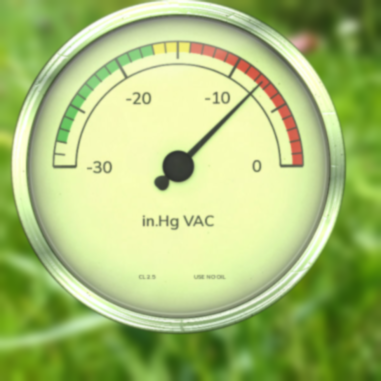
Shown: -7.5 (inHg)
